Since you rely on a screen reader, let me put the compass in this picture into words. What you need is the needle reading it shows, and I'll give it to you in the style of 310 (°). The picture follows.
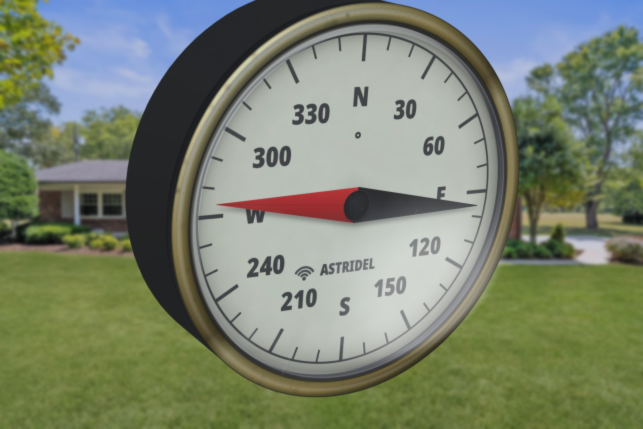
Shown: 275 (°)
